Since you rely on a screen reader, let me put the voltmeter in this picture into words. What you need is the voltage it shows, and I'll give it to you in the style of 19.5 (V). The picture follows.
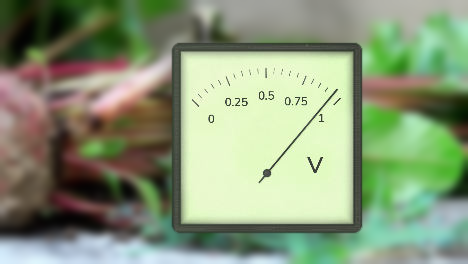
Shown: 0.95 (V)
